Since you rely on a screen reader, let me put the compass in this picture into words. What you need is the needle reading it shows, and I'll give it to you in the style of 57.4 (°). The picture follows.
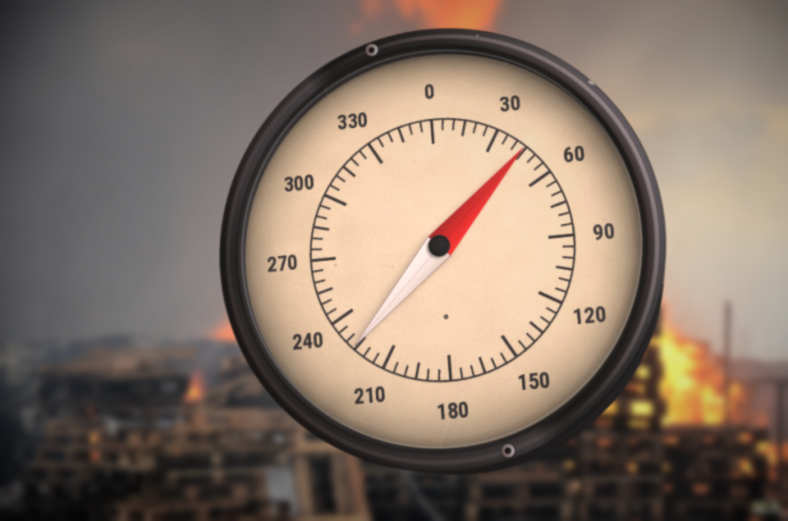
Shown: 45 (°)
